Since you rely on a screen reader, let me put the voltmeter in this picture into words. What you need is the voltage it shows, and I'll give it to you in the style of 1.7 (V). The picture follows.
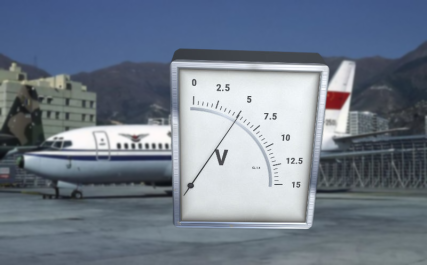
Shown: 5 (V)
